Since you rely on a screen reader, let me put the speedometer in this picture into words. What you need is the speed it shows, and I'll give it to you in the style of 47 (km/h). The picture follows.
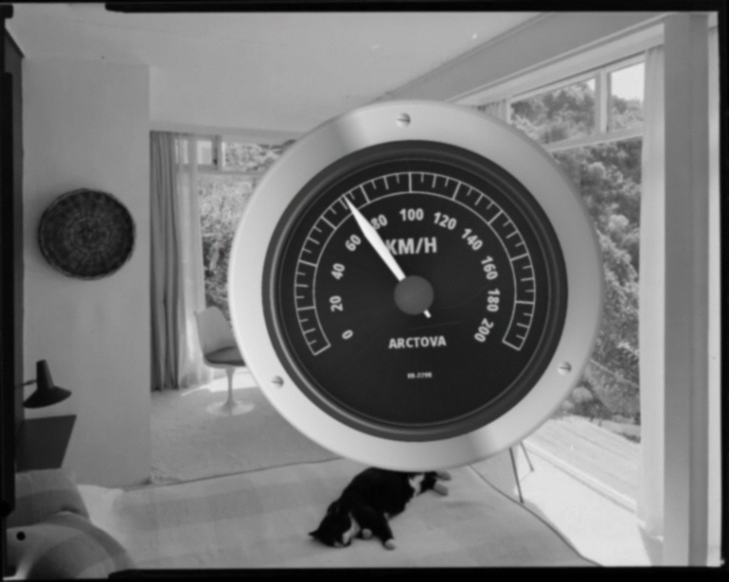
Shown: 72.5 (km/h)
